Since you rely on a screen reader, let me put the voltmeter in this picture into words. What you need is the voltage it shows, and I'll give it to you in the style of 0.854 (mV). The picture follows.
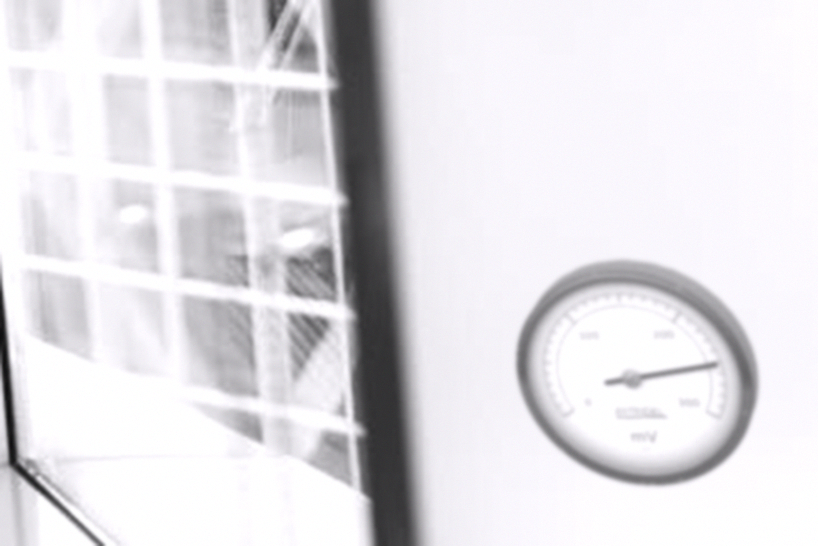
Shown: 250 (mV)
